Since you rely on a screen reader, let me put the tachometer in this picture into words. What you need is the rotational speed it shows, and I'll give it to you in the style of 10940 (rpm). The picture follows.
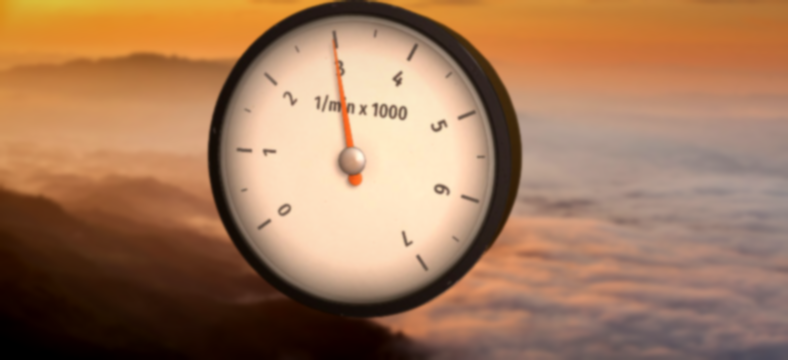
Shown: 3000 (rpm)
